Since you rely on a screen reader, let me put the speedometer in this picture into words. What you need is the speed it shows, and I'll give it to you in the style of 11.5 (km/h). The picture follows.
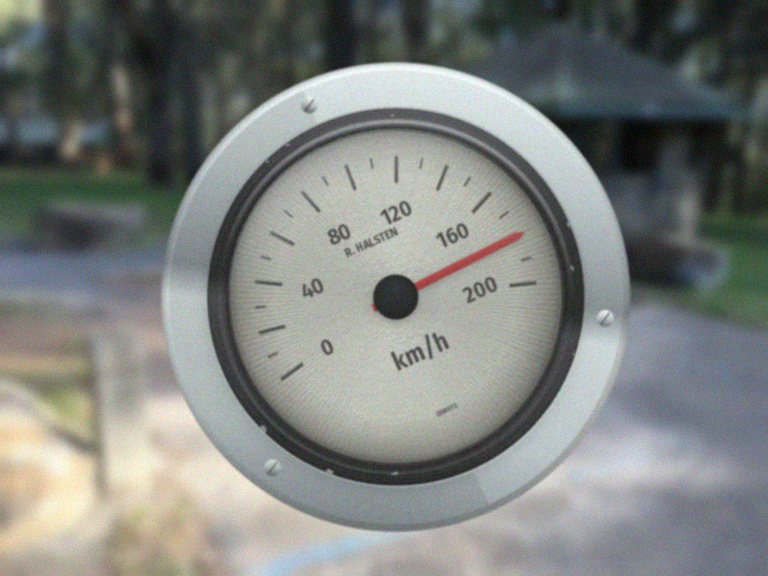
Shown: 180 (km/h)
